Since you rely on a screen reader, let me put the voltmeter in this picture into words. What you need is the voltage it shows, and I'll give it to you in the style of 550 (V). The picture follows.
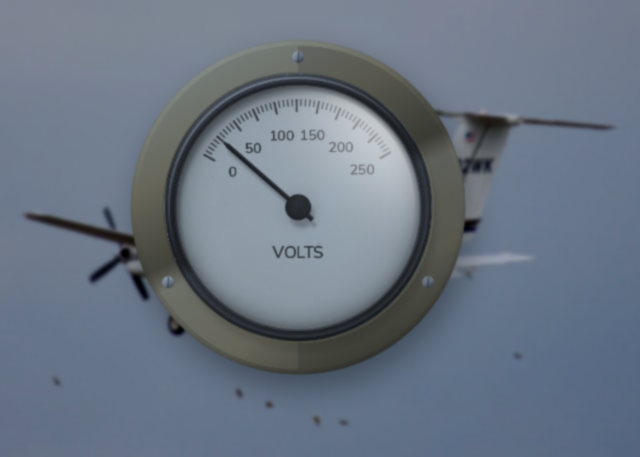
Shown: 25 (V)
